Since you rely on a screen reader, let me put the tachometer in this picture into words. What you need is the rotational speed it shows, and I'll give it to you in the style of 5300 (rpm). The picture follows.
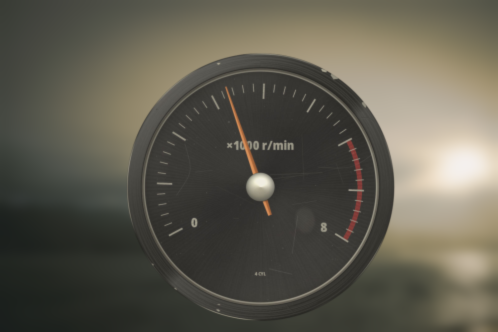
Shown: 3300 (rpm)
